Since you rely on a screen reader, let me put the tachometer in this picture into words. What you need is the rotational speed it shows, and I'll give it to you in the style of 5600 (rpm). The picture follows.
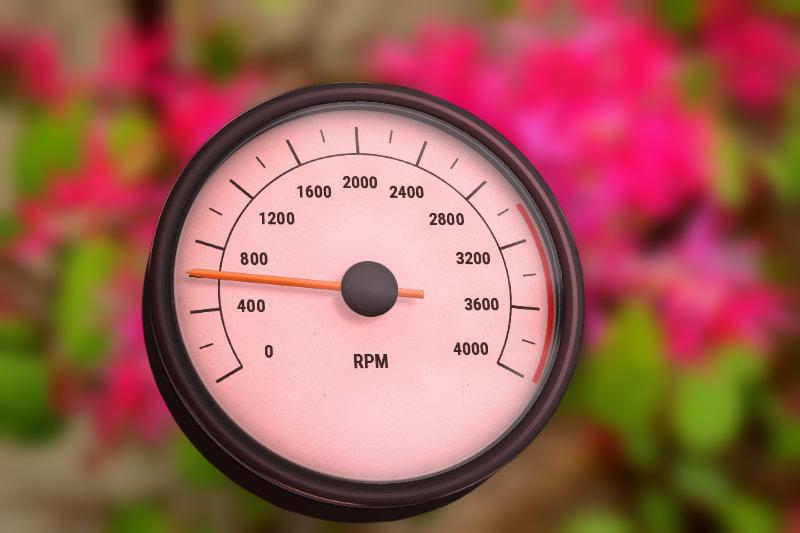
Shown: 600 (rpm)
